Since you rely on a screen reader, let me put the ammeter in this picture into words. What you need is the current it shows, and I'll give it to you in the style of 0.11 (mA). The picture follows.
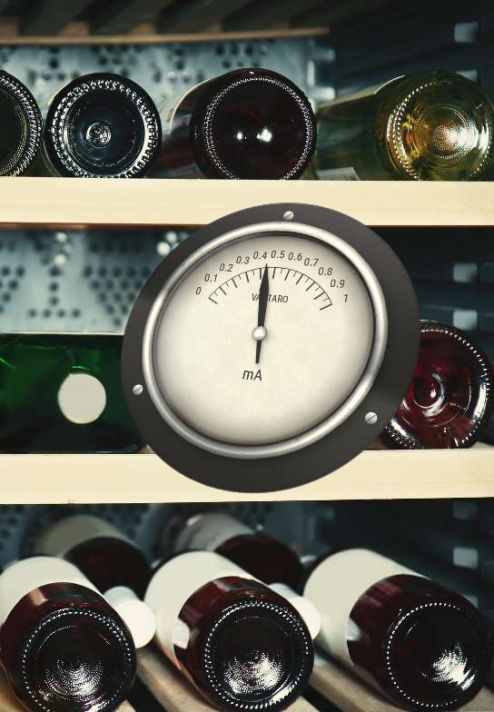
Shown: 0.45 (mA)
